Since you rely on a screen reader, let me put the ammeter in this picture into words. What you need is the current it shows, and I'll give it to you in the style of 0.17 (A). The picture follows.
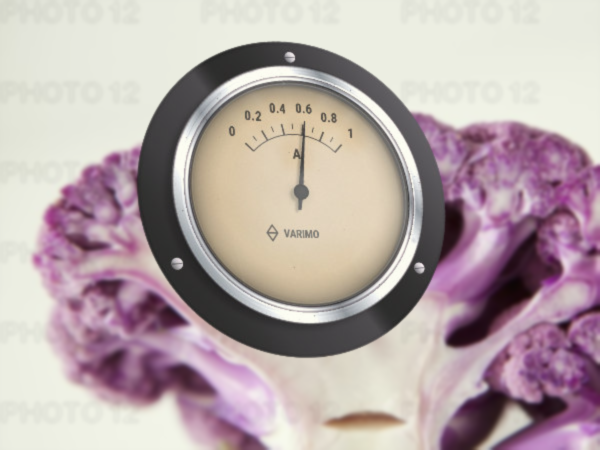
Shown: 0.6 (A)
